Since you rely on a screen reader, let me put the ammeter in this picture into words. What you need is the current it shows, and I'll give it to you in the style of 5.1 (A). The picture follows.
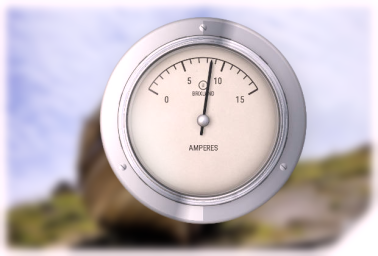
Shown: 8.5 (A)
